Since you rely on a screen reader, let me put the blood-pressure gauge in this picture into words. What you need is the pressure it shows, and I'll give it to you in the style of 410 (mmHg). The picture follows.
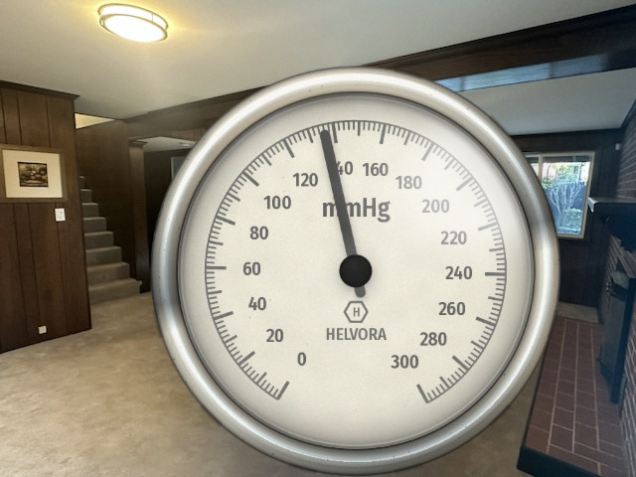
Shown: 136 (mmHg)
